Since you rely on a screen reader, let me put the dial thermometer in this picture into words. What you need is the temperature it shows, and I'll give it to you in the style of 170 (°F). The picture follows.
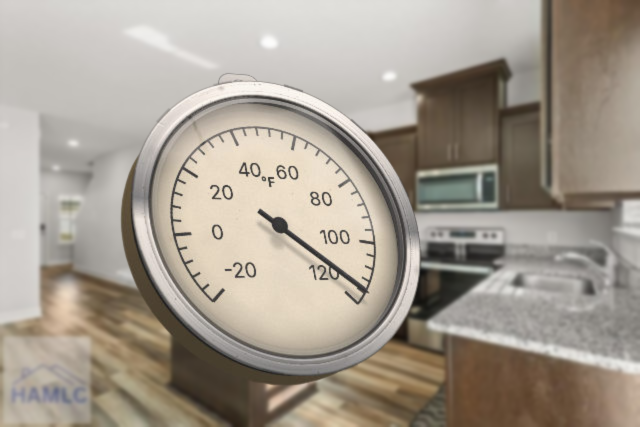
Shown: 116 (°F)
